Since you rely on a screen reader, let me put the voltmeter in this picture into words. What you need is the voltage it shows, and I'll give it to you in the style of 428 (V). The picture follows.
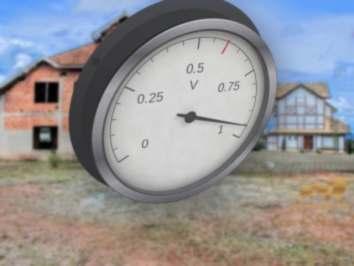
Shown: 0.95 (V)
